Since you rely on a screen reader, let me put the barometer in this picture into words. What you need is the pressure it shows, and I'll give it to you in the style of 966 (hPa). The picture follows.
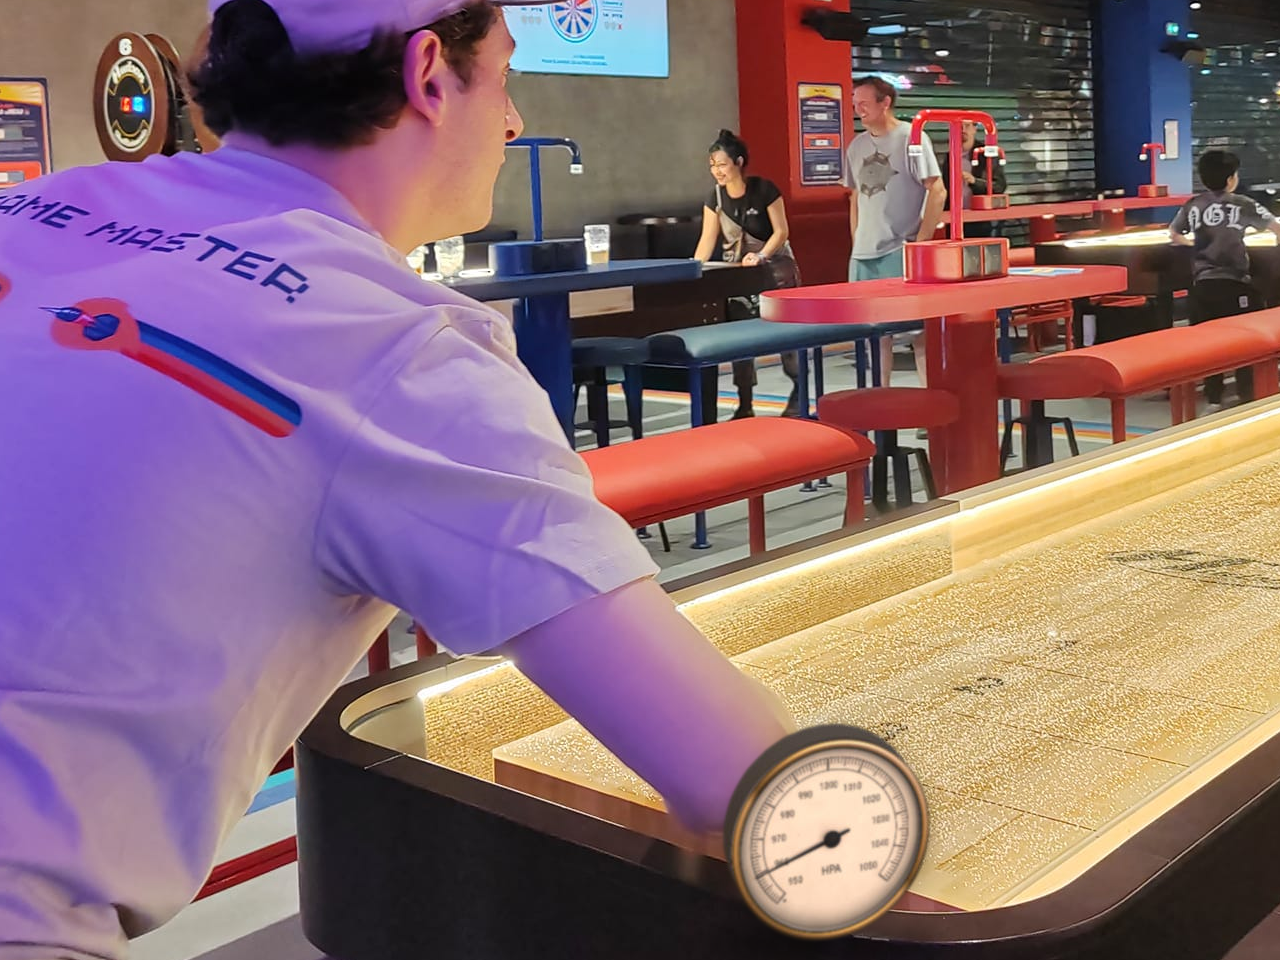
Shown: 960 (hPa)
